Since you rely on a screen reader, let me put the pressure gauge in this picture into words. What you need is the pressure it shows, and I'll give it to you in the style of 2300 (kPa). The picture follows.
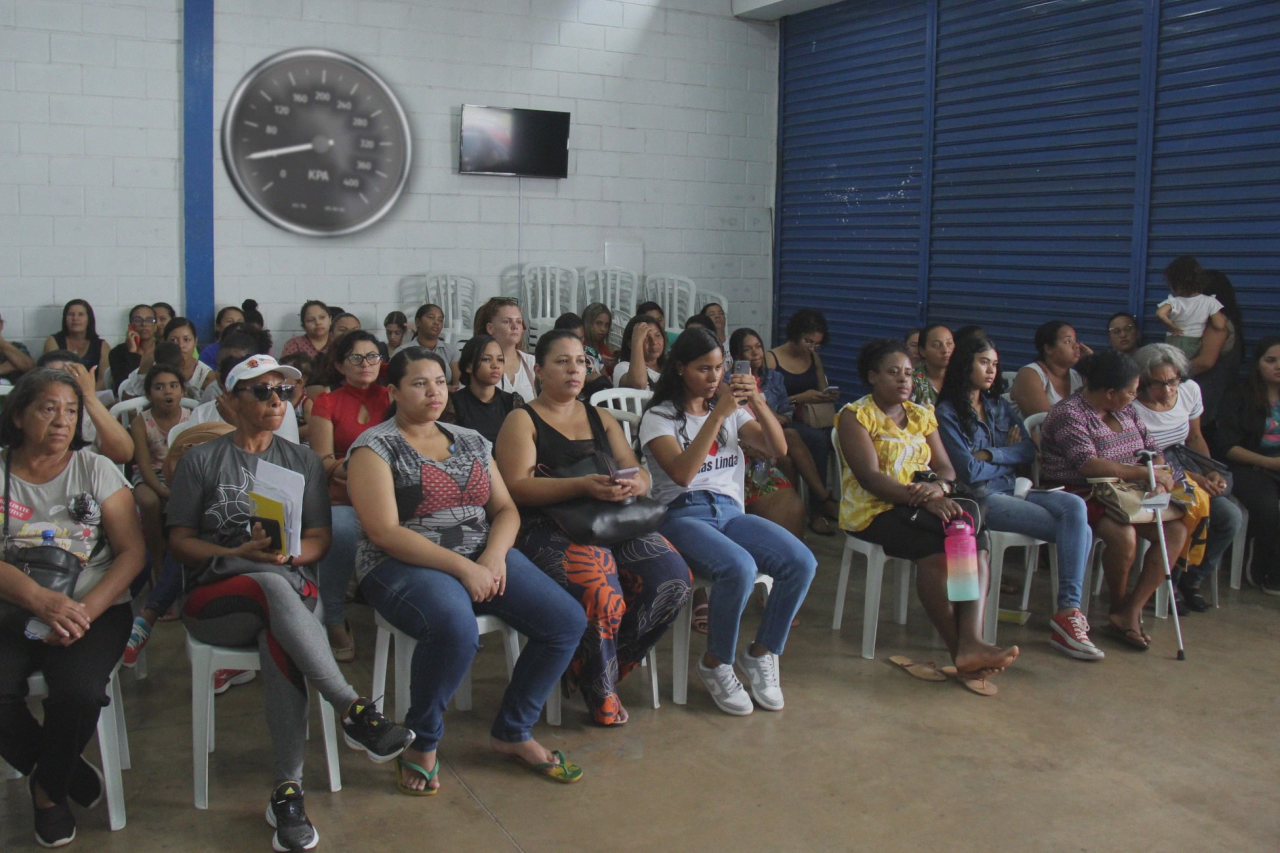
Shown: 40 (kPa)
